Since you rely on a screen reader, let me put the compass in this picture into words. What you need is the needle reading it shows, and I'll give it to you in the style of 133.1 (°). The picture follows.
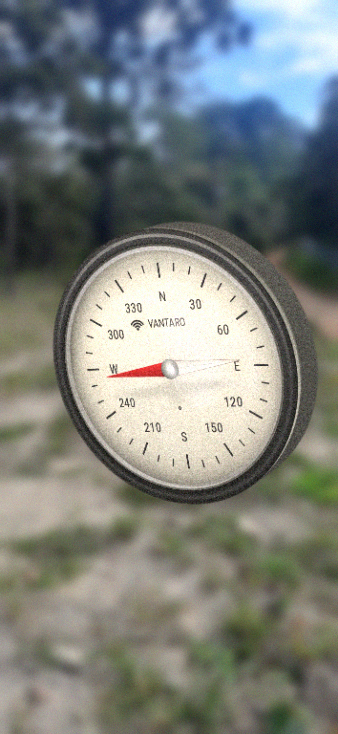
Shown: 265 (°)
